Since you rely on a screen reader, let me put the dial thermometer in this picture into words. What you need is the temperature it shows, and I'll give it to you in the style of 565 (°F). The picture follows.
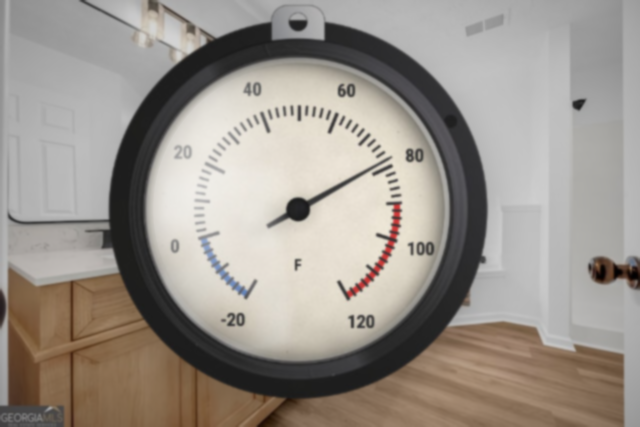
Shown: 78 (°F)
